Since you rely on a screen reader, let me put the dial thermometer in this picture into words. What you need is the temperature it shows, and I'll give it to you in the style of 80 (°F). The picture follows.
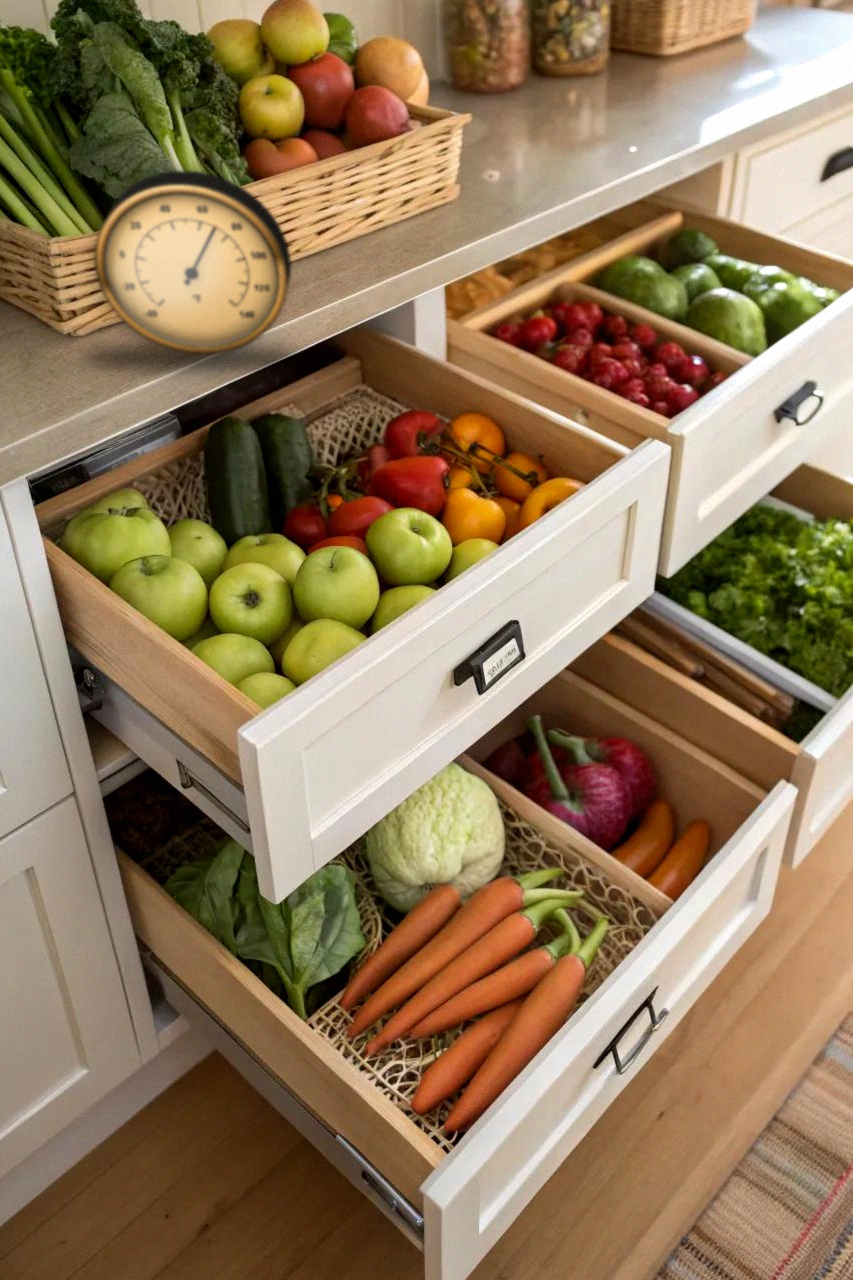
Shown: 70 (°F)
